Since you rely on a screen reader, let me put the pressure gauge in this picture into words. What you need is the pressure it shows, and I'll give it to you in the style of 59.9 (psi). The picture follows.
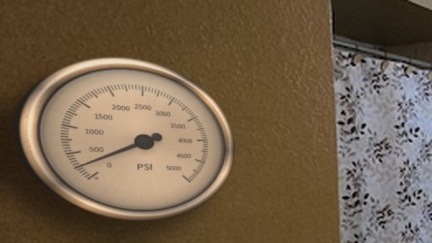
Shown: 250 (psi)
